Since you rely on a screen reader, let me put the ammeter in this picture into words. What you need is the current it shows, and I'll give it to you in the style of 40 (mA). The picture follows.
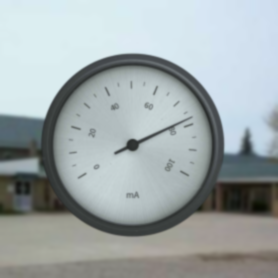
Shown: 77.5 (mA)
